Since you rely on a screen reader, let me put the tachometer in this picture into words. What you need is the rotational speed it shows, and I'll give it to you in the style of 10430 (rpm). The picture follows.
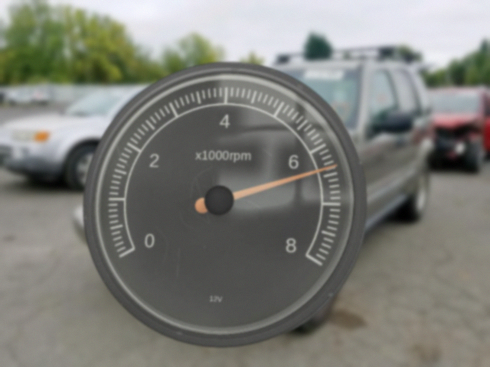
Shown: 6400 (rpm)
